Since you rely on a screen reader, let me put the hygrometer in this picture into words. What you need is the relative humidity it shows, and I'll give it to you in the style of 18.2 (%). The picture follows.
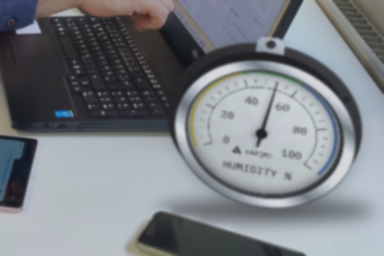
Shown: 52 (%)
